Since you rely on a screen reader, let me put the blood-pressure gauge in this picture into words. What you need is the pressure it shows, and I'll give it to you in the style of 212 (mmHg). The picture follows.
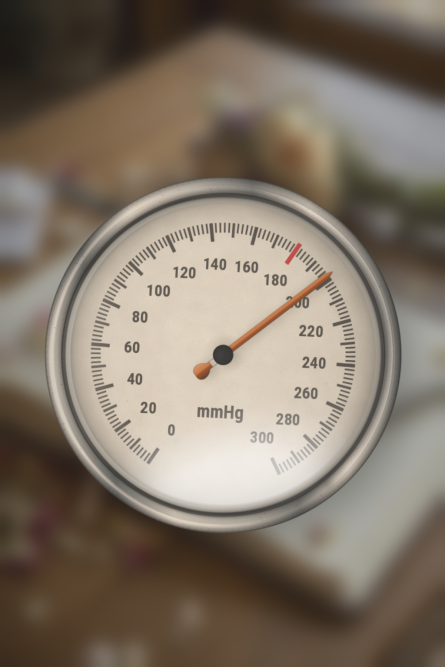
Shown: 198 (mmHg)
